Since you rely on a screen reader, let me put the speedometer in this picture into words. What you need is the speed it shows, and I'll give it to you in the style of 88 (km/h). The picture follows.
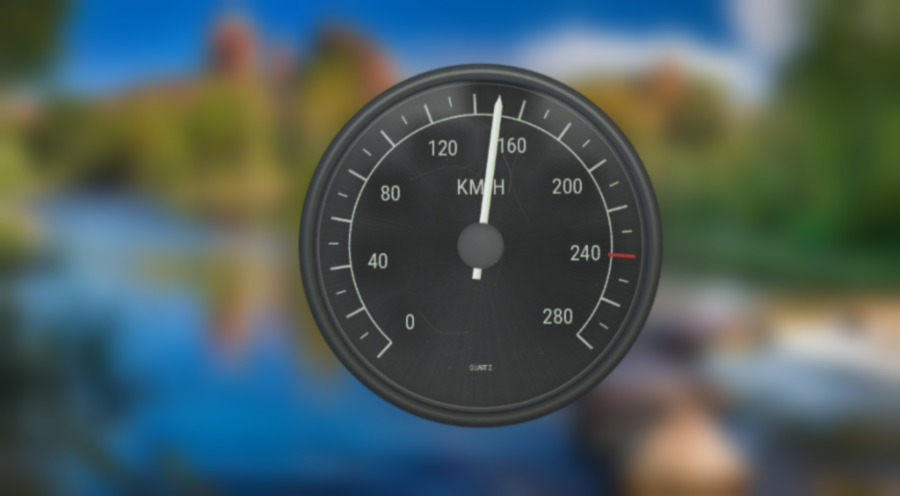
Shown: 150 (km/h)
